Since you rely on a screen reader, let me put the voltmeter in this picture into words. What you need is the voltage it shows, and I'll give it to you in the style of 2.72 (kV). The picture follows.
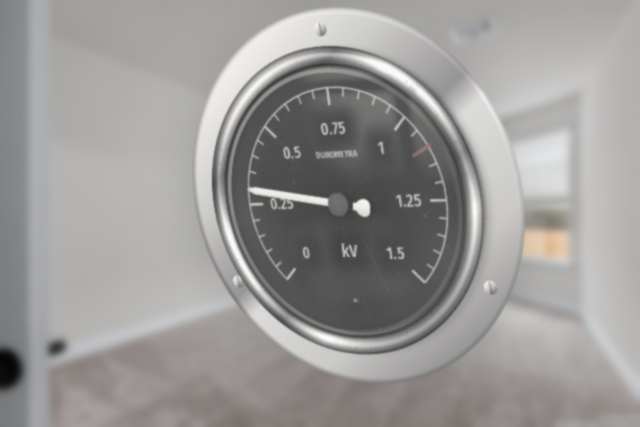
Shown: 0.3 (kV)
